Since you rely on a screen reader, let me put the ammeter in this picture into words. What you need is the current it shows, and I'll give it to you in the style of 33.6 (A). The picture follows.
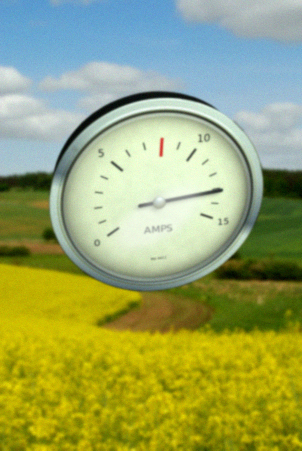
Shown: 13 (A)
